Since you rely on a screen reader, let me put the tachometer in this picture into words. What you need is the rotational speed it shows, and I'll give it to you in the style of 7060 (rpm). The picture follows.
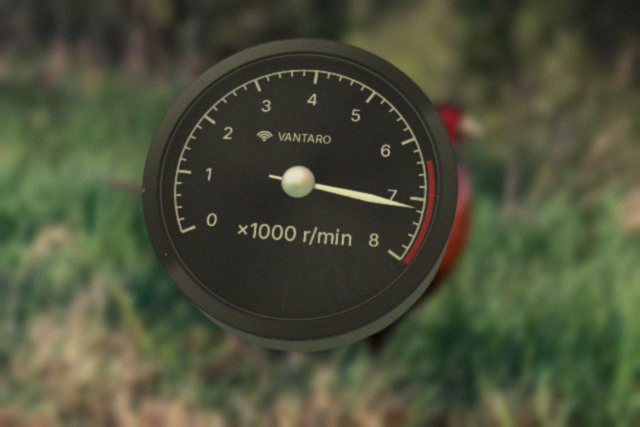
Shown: 7200 (rpm)
